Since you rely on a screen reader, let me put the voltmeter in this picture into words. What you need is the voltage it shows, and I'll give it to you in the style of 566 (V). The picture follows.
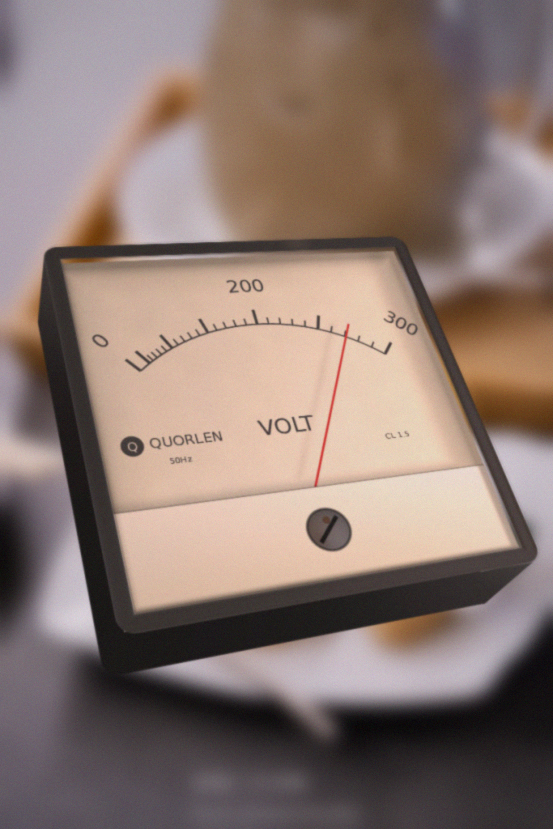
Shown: 270 (V)
